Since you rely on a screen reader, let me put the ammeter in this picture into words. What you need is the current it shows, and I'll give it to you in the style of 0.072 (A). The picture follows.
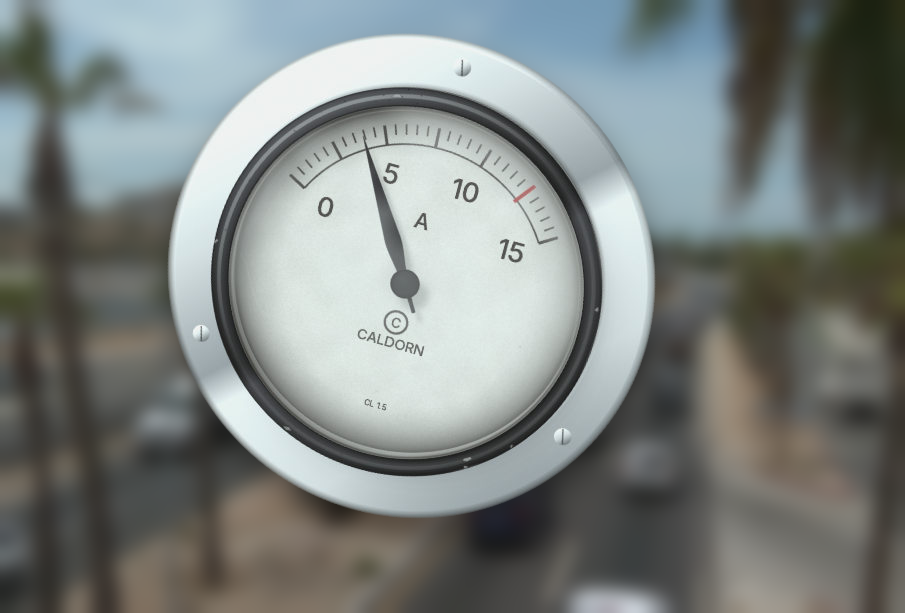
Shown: 4 (A)
